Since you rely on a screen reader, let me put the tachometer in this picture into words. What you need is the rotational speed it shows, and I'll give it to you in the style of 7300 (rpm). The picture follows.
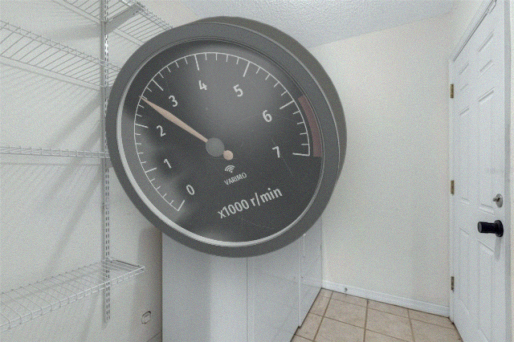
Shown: 2600 (rpm)
